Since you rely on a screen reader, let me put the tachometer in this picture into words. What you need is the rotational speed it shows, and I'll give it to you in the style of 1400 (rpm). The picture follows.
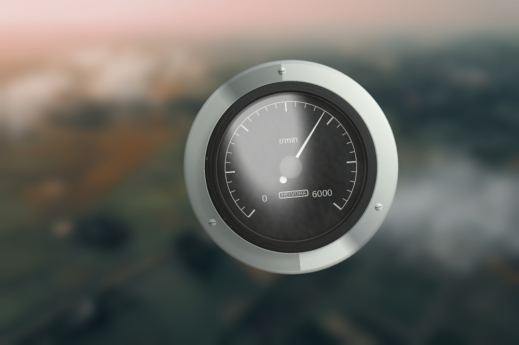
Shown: 3800 (rpm)
